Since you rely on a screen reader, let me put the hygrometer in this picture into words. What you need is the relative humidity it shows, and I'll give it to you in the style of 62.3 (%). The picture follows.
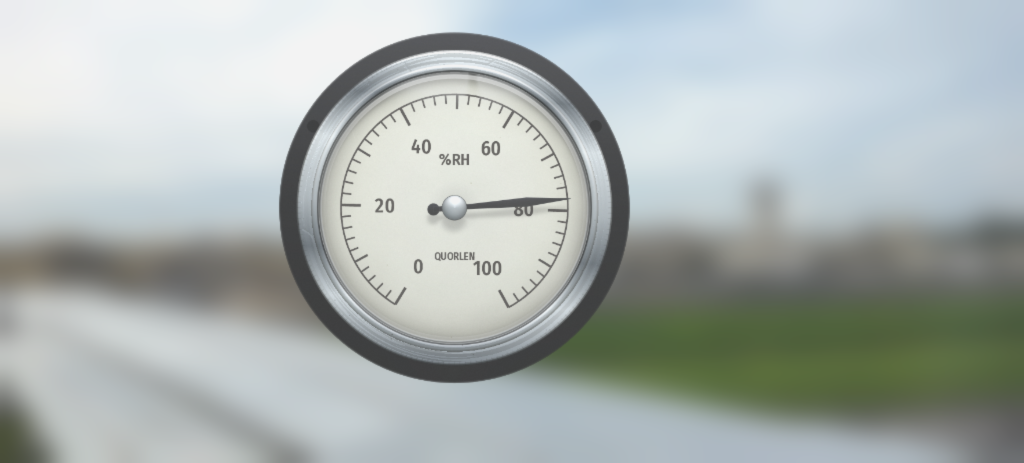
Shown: 78 (%)
